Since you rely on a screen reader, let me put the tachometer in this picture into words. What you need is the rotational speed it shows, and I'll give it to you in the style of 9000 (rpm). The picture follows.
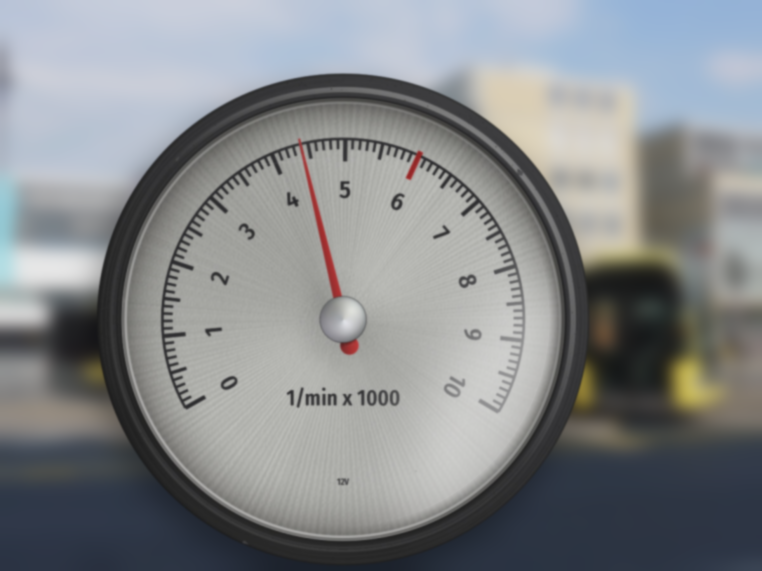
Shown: 4400 (rpm)
